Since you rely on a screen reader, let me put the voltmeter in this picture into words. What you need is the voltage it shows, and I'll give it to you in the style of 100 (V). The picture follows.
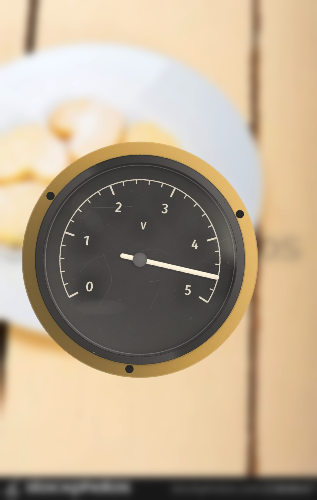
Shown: 4.6 (V)
